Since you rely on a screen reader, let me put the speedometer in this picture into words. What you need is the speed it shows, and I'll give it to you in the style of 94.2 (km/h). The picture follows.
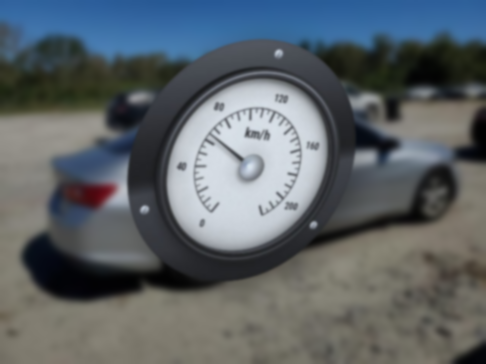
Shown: 65 (km/h)
